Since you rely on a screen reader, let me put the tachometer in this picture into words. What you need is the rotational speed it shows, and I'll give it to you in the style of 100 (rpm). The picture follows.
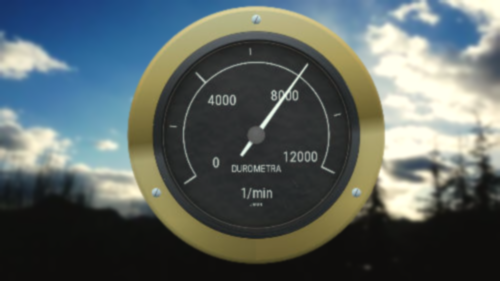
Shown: 8000 (rpm)
